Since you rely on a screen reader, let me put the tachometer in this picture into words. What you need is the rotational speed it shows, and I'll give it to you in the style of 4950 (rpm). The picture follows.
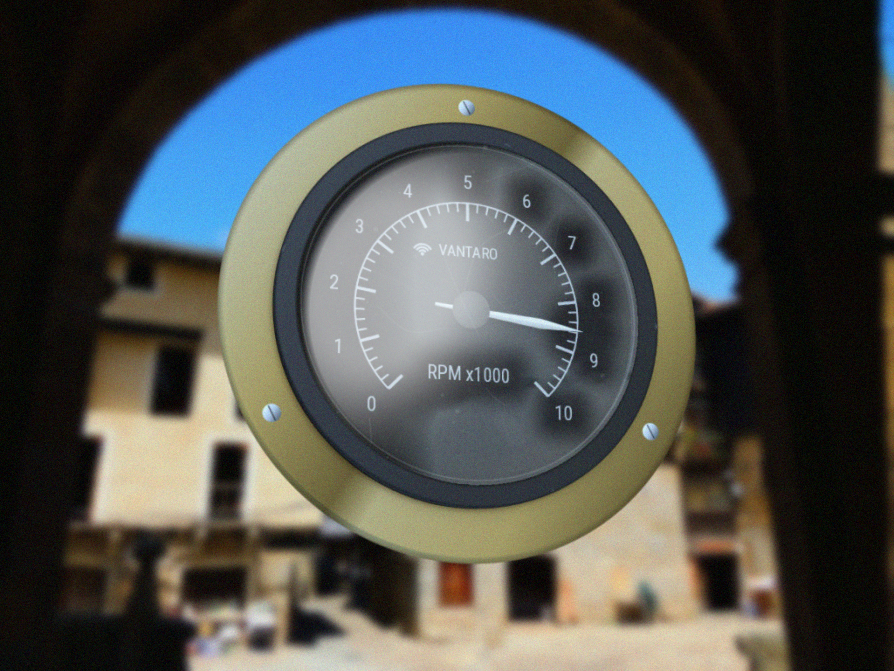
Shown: 8600 (rpm)
